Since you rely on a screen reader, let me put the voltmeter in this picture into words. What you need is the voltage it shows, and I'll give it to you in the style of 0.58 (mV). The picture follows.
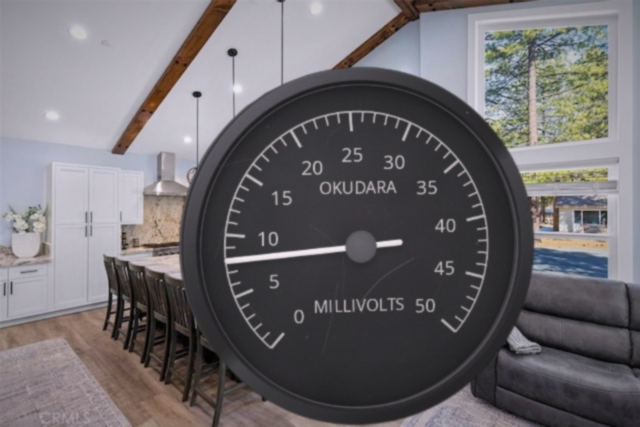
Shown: 8 (mV)
